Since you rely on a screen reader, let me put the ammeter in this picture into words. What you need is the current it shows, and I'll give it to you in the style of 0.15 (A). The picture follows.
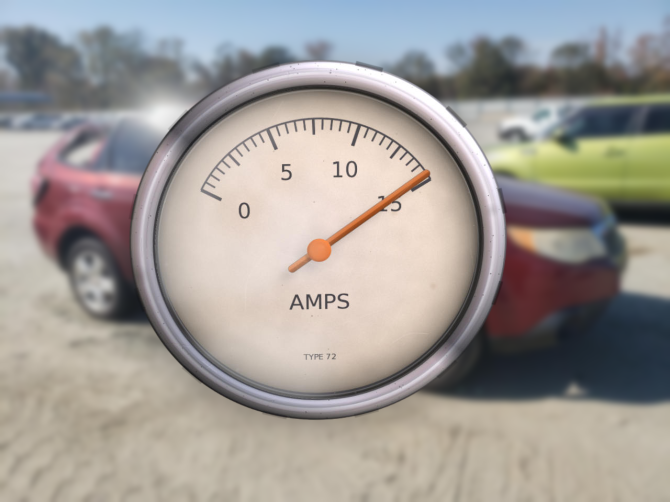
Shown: 14.5 (A)
